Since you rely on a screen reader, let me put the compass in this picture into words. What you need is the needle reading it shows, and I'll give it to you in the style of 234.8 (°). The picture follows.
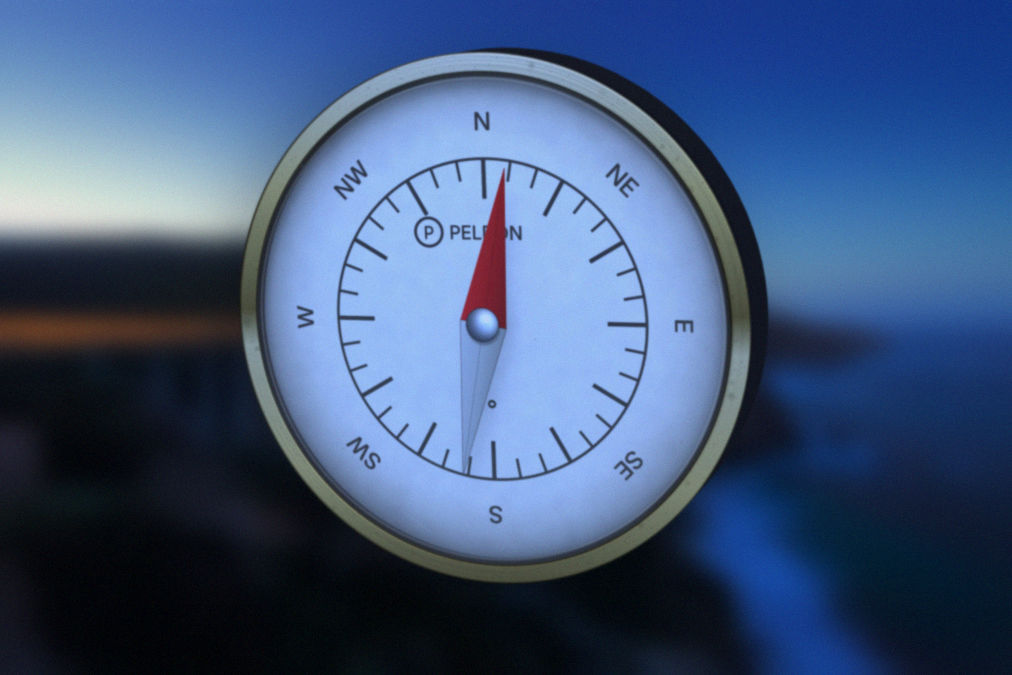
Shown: 10 (°)
